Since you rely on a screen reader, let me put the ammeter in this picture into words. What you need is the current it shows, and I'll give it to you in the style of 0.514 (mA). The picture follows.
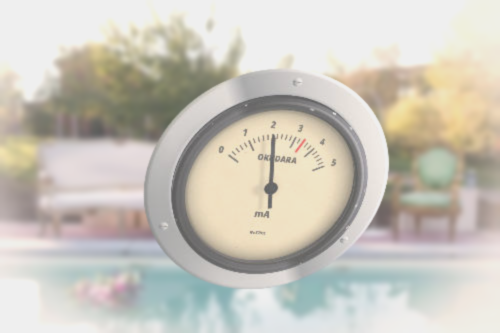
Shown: 2 (mA)
